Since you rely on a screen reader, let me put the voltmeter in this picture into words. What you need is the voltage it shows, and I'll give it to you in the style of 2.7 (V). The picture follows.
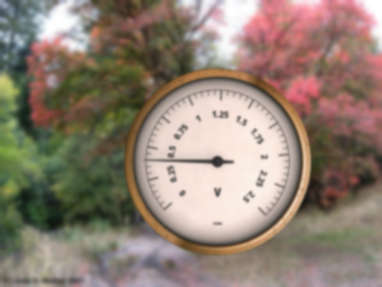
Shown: 0.4 (V)
